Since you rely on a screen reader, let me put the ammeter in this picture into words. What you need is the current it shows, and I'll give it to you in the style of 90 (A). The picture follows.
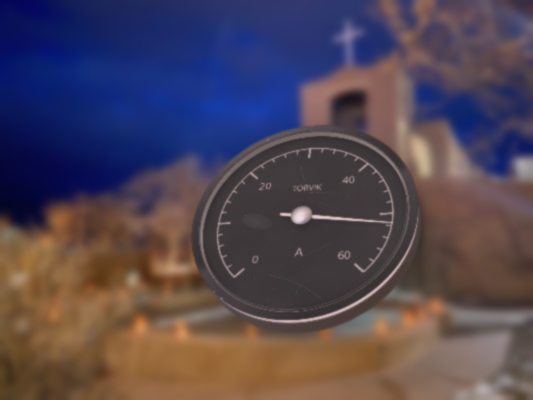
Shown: 52 (A)
